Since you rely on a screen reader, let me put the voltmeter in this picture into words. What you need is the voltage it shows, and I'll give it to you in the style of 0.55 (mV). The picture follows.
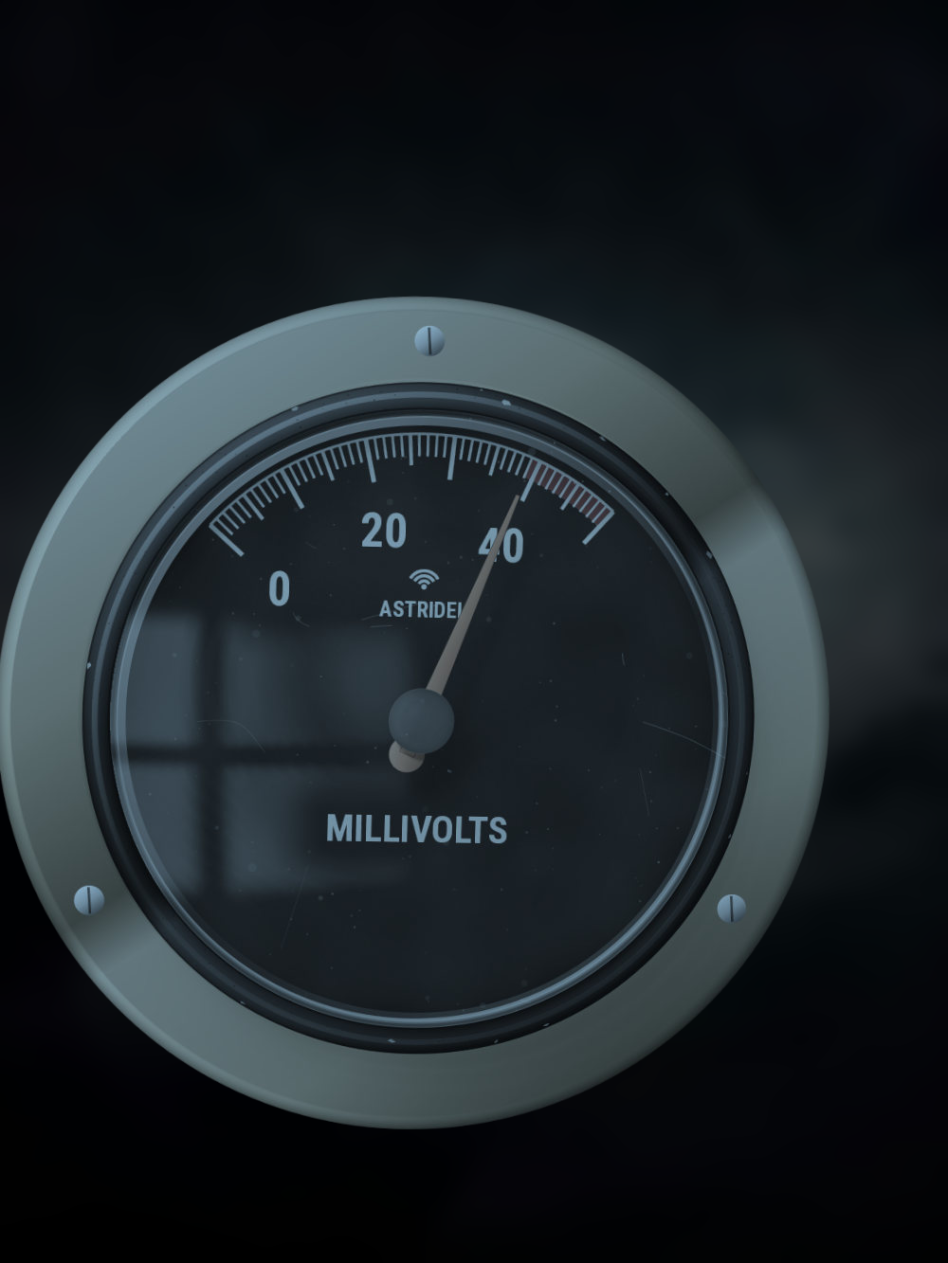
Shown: 39 (mV)
